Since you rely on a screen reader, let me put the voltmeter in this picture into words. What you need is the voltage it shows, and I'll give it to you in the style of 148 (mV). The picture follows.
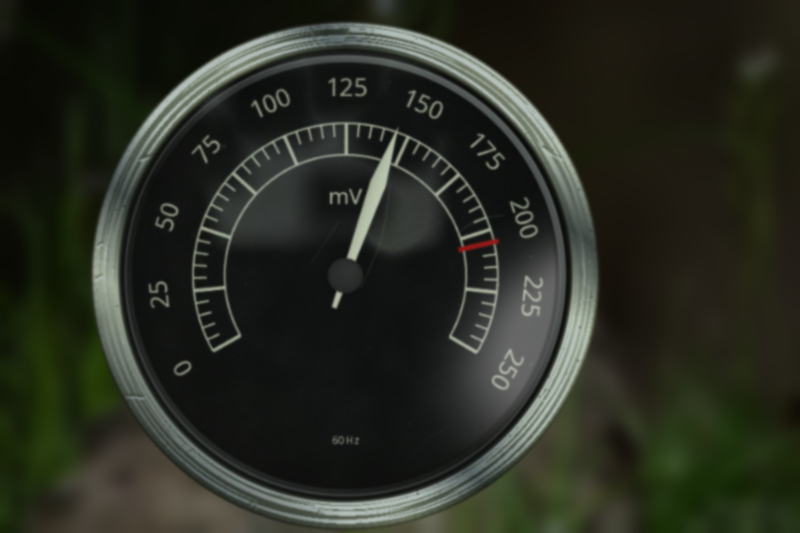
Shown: 145 (mV)
